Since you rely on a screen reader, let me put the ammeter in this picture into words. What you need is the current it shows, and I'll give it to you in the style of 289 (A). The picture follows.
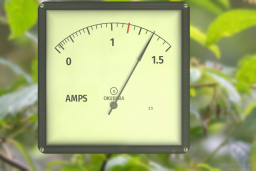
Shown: 1.35 (A)
